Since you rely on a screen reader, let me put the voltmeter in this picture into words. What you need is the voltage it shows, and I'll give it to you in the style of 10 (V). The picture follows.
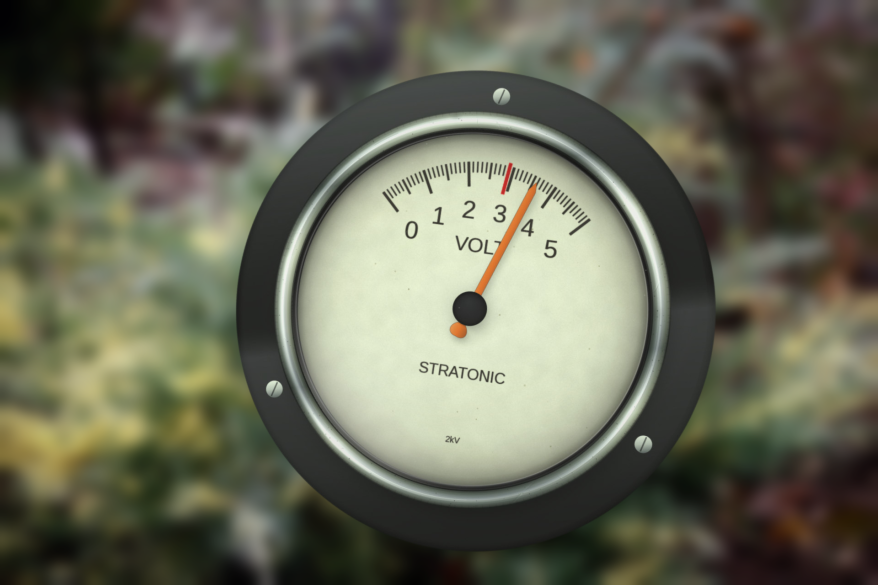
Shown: 3.6 (V)
